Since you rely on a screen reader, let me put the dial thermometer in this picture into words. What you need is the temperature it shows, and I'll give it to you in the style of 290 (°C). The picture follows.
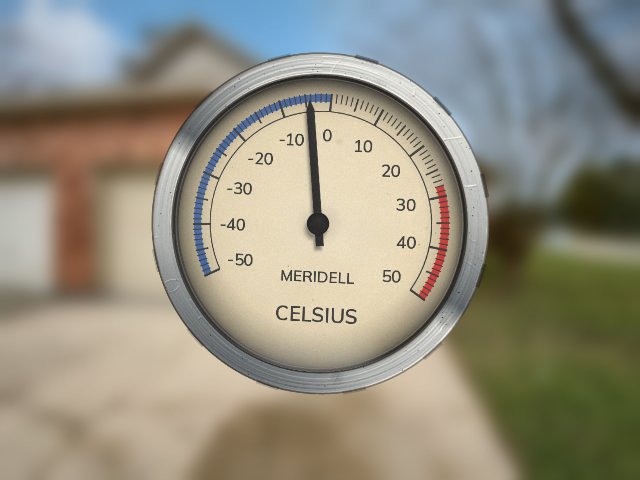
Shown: -4 (°C)
